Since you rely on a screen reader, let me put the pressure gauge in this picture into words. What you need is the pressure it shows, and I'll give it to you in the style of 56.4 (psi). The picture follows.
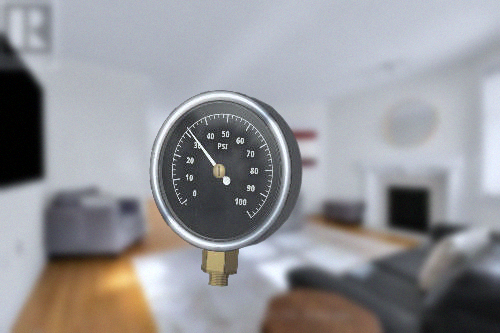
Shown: 32 (psi)
